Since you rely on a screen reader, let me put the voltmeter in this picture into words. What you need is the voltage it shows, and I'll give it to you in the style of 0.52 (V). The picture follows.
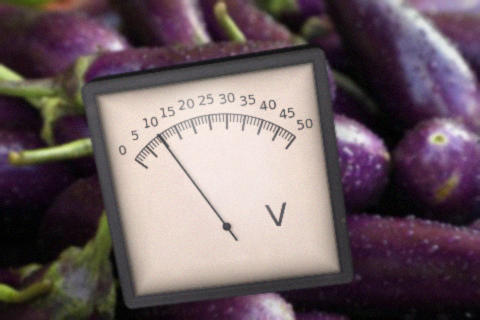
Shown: 10 (V)
